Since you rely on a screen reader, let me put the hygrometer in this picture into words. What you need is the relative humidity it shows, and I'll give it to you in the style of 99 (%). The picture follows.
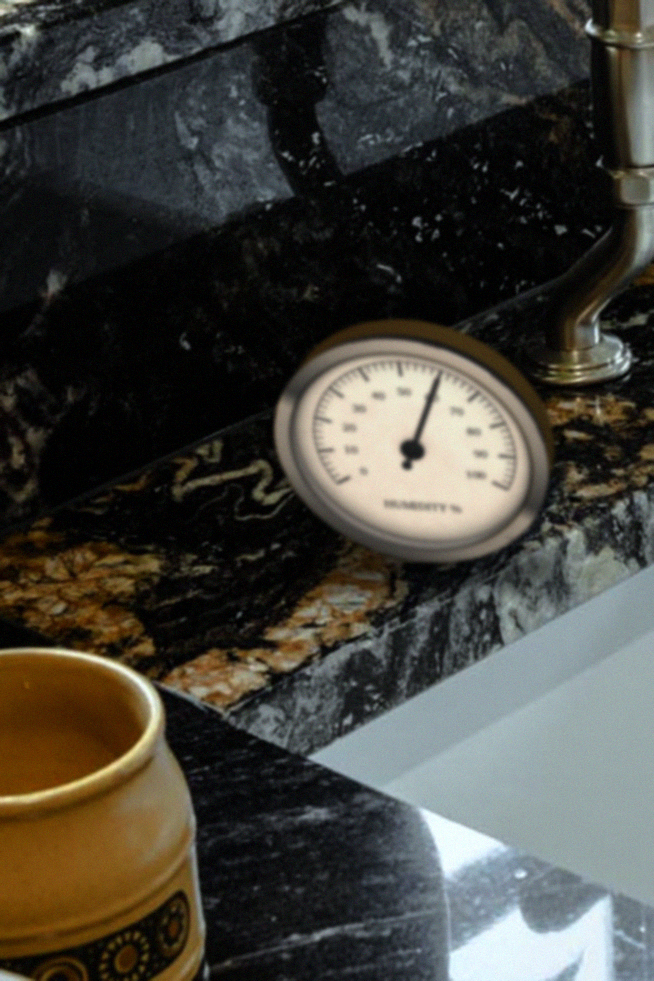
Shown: 60 (%)
